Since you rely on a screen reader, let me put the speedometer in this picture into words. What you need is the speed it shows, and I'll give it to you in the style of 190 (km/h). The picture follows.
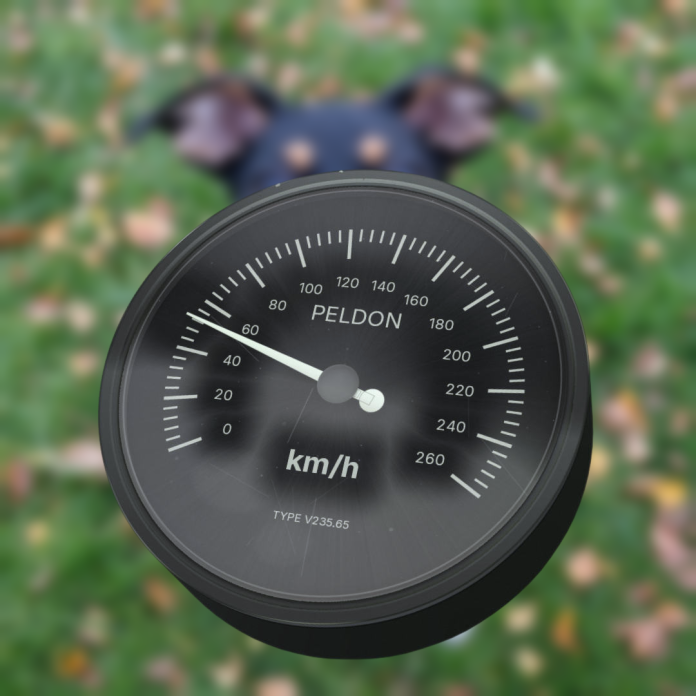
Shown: 52 (km/h)
